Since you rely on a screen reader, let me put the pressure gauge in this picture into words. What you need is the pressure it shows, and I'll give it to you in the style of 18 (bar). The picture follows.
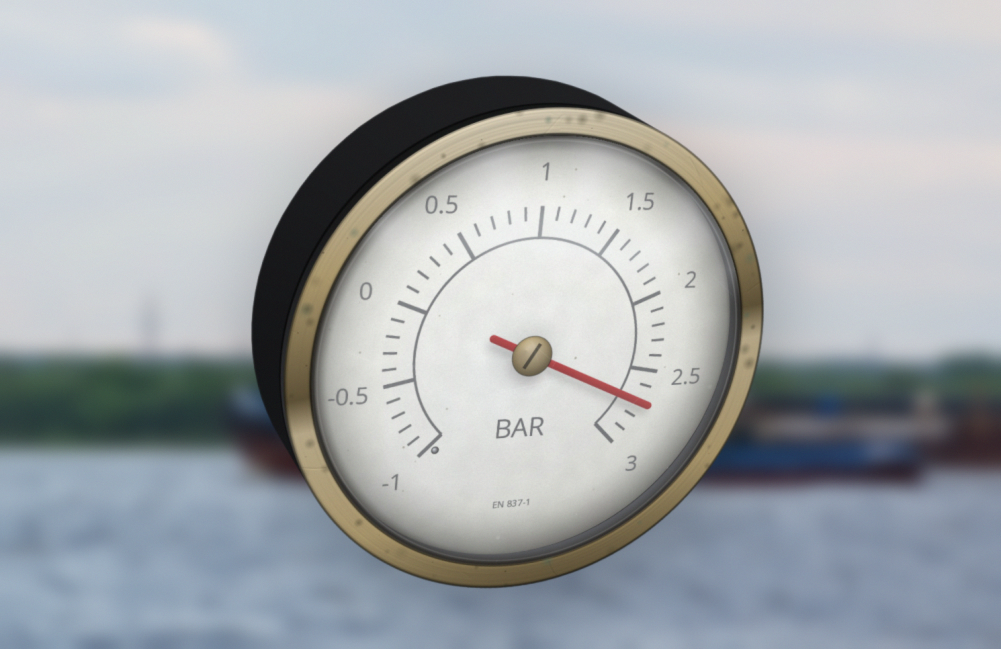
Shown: 2.7 (bar)
